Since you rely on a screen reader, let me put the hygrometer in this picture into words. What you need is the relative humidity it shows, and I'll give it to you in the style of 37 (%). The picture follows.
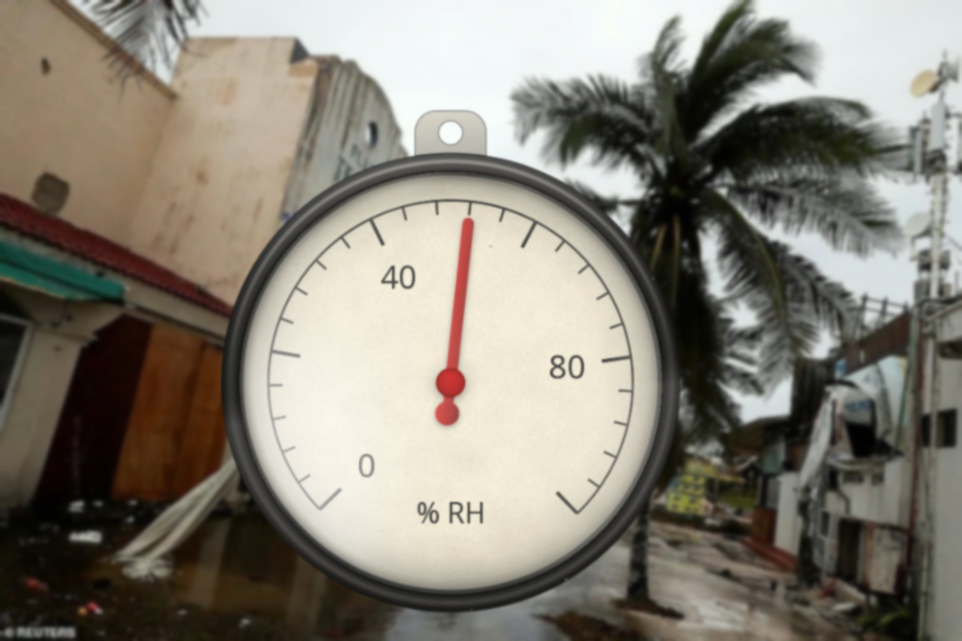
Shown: 52 (%)
